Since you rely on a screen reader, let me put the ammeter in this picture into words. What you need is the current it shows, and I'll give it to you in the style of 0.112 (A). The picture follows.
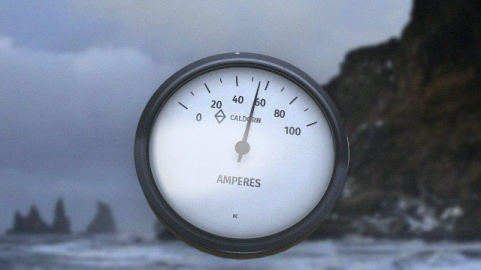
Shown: 55 (A)
